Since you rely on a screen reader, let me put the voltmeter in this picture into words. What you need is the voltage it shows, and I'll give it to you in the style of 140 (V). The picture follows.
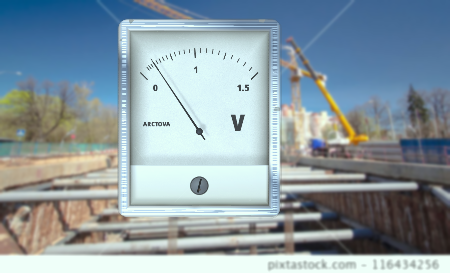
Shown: 0.5 (V)
